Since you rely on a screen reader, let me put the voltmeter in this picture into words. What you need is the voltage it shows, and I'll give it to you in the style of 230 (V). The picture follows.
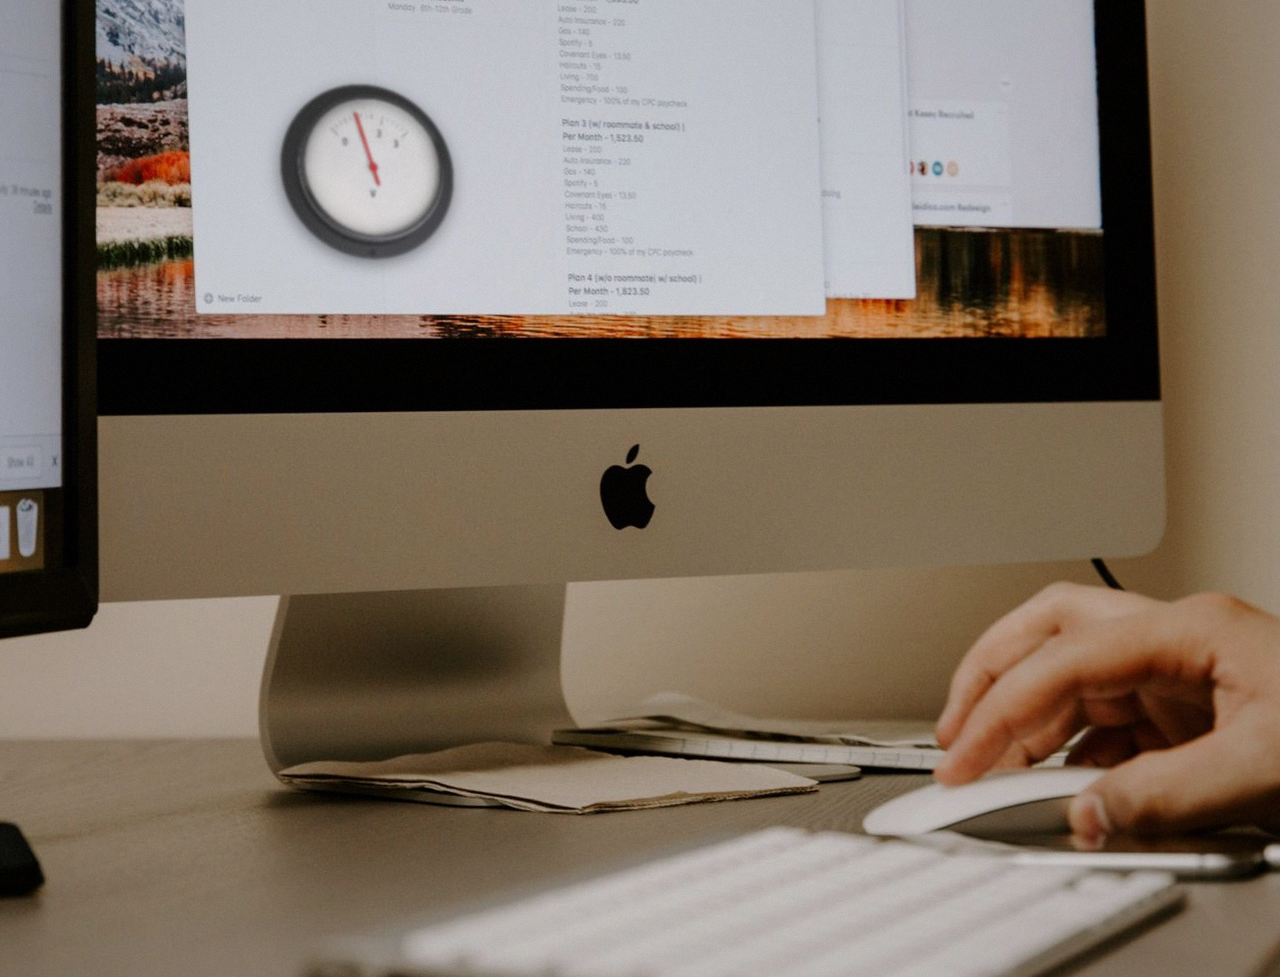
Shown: 1 (V)
